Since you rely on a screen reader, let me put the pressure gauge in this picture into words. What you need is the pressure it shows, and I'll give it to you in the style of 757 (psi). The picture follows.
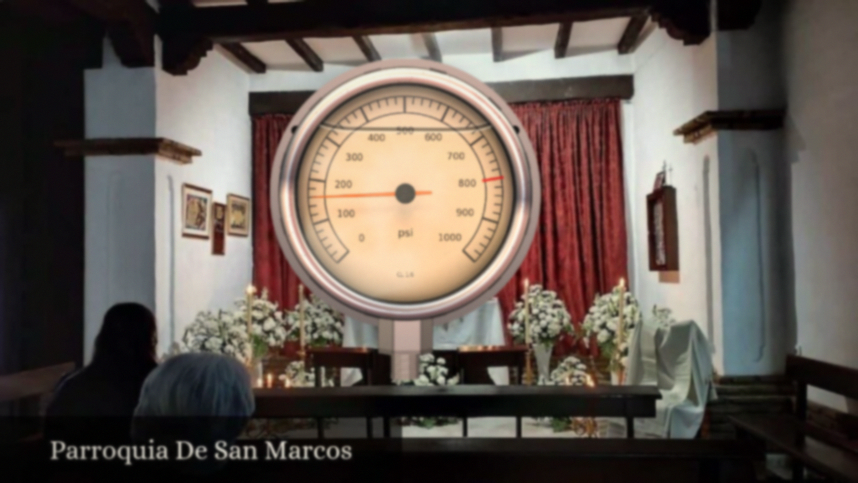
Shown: 160 (psi)
